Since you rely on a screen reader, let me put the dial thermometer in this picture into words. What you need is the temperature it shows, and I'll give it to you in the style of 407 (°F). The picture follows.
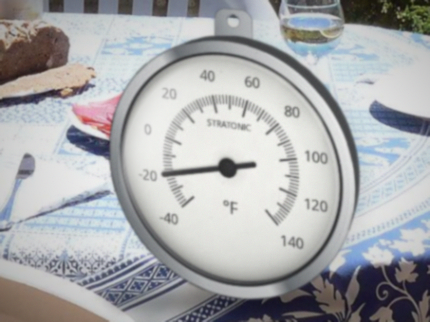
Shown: -20 (°F)
